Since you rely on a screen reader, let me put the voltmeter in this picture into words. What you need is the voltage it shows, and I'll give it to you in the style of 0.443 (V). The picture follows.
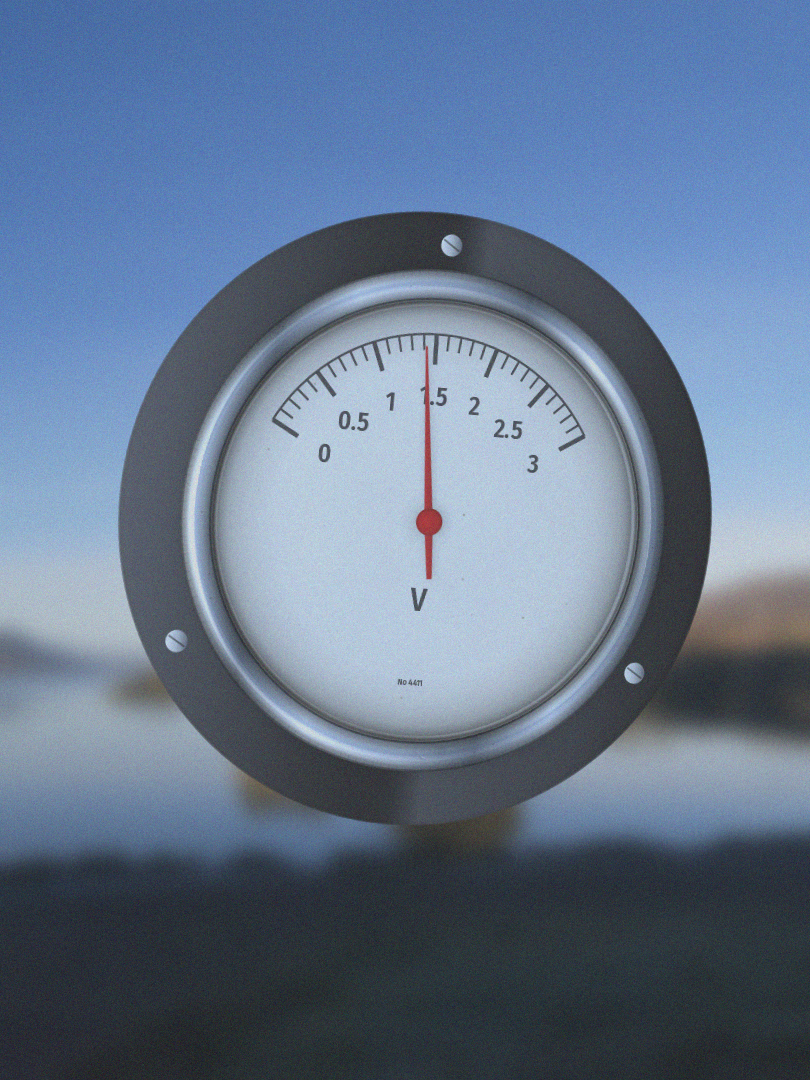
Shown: 1.4 (V)
